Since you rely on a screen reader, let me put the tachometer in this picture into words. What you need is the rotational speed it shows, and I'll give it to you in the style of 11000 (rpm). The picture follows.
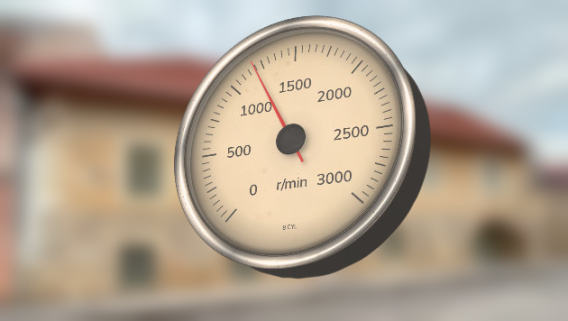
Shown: 1200 (rpm)
